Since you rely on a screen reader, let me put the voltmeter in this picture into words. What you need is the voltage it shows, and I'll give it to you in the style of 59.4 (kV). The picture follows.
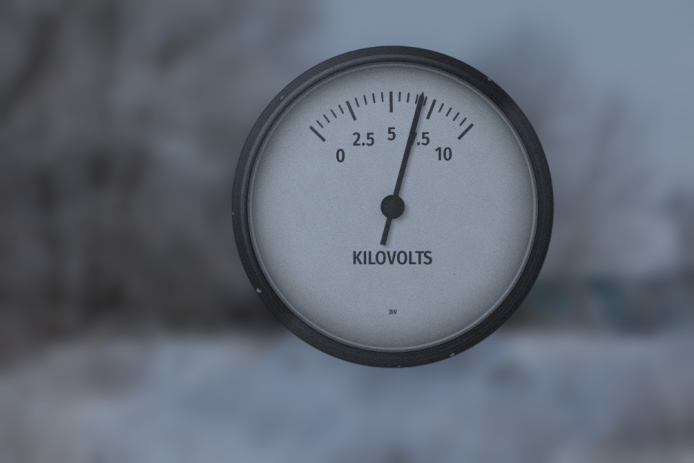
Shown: 6.75 (kV)
